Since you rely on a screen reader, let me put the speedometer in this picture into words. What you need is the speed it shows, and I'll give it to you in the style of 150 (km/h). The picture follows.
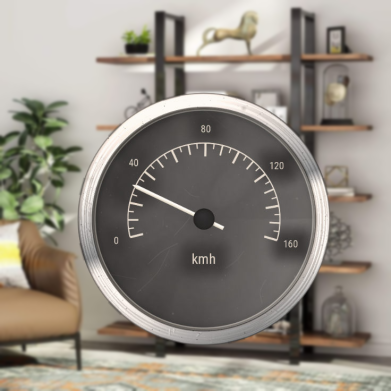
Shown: 30 (km/h)
